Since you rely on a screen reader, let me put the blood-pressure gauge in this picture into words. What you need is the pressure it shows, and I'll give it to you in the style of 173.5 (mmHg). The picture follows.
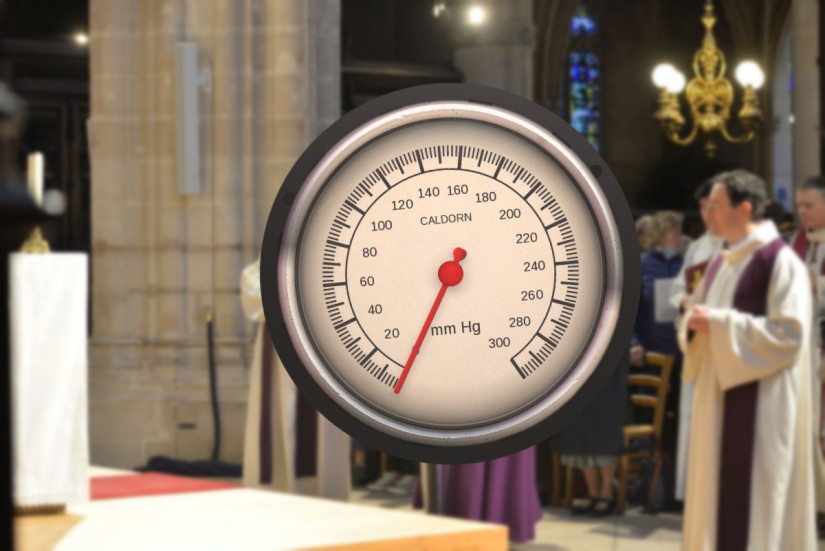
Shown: 0 (mmHg)
